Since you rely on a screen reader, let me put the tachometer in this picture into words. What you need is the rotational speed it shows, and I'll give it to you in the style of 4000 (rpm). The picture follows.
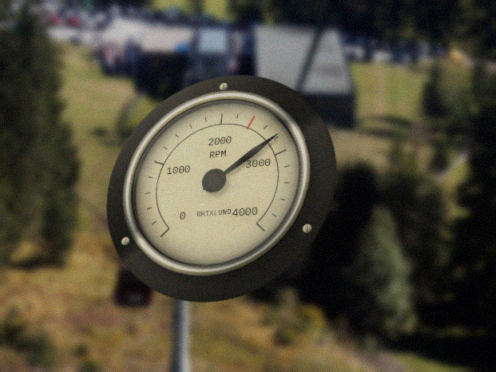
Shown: 2800 (rpm)
